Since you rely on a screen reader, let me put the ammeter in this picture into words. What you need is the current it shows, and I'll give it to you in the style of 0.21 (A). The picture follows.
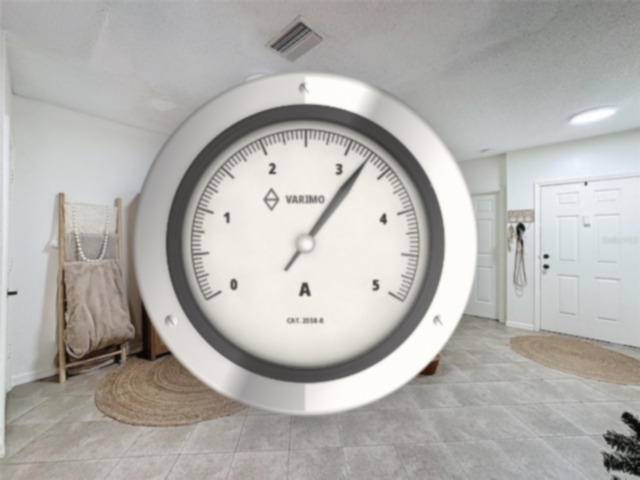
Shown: 3.25 (A)
